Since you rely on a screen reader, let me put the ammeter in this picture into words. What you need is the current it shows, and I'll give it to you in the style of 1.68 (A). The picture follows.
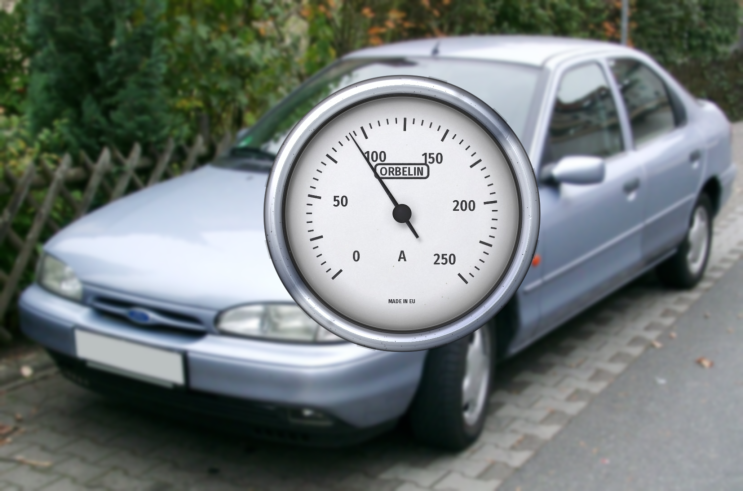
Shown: 92.5 (A)
